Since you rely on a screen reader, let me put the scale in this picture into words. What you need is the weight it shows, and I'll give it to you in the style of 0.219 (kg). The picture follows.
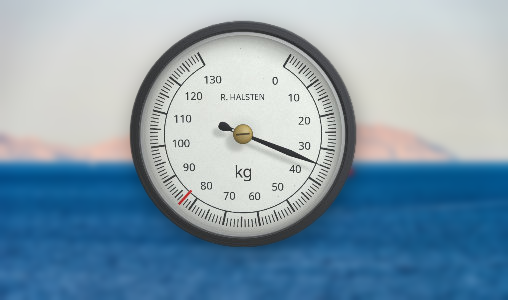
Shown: 35 (kg)
